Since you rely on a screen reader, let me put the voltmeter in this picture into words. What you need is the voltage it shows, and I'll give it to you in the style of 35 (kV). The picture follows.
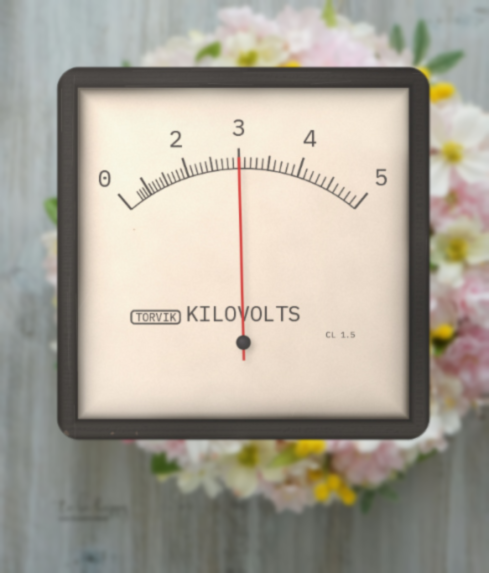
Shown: 3 (kV)
